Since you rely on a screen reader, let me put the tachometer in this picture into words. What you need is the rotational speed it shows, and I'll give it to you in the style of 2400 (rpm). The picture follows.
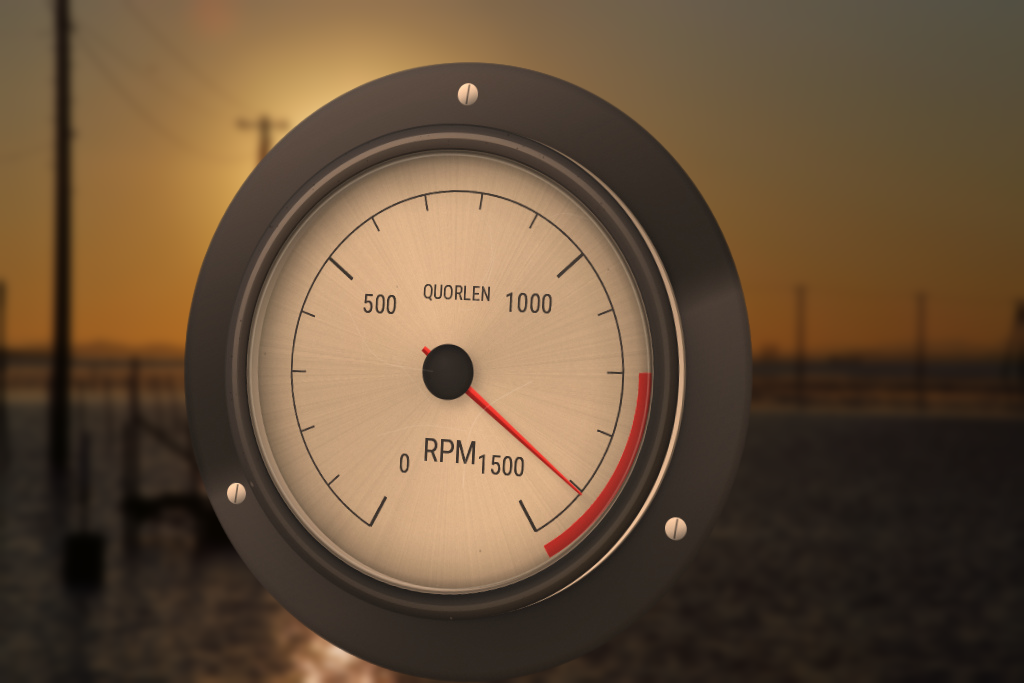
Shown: 1400 (rpm)
